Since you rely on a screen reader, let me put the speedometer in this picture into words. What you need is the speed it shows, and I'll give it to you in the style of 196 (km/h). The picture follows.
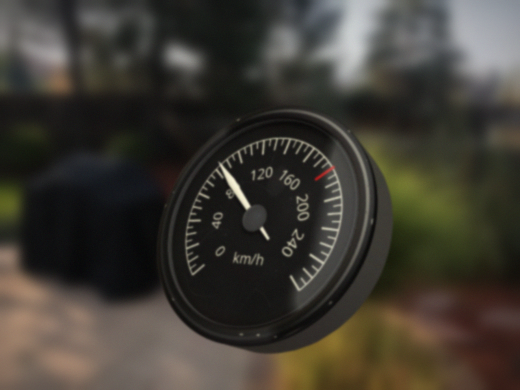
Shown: 85 (km/h)
